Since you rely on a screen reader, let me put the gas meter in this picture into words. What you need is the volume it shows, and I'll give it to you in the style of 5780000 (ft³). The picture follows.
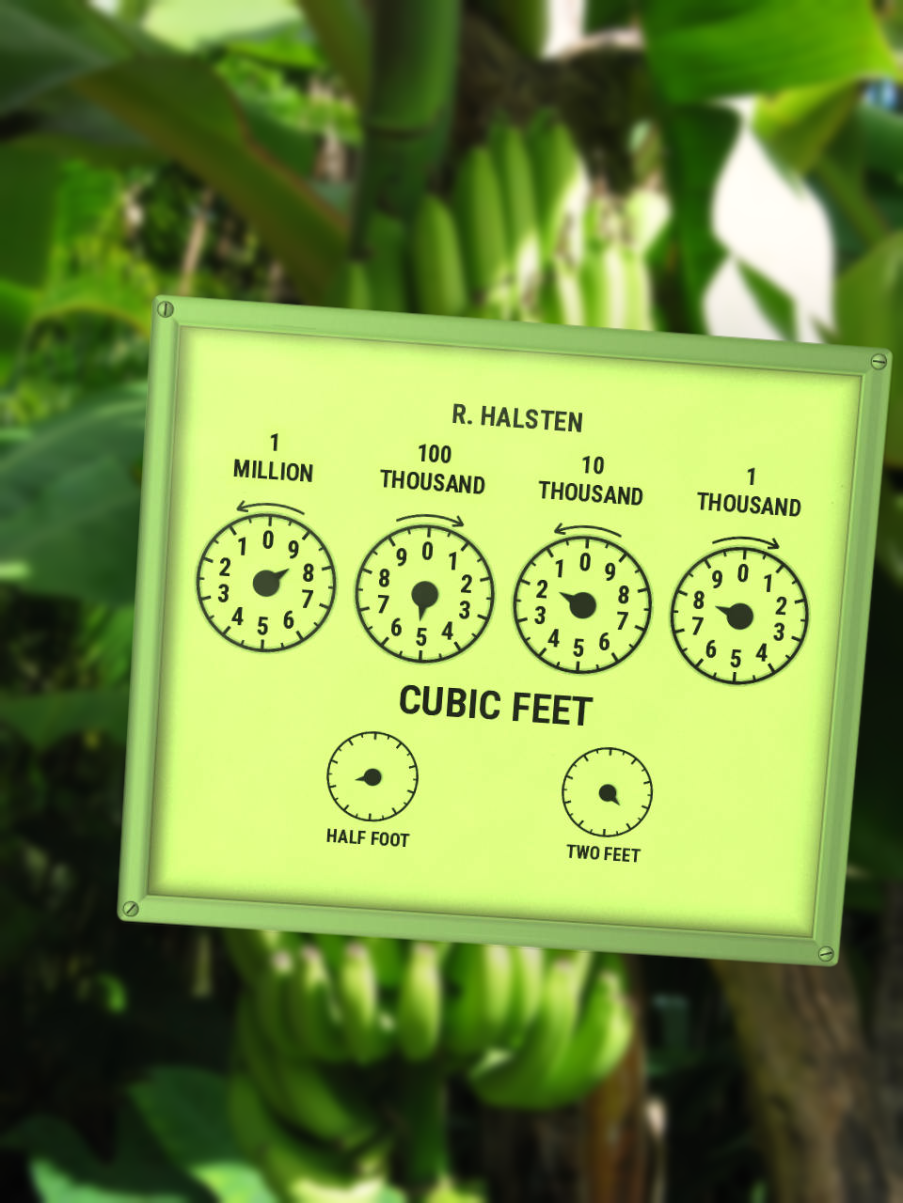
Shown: 851800 (ft³)
